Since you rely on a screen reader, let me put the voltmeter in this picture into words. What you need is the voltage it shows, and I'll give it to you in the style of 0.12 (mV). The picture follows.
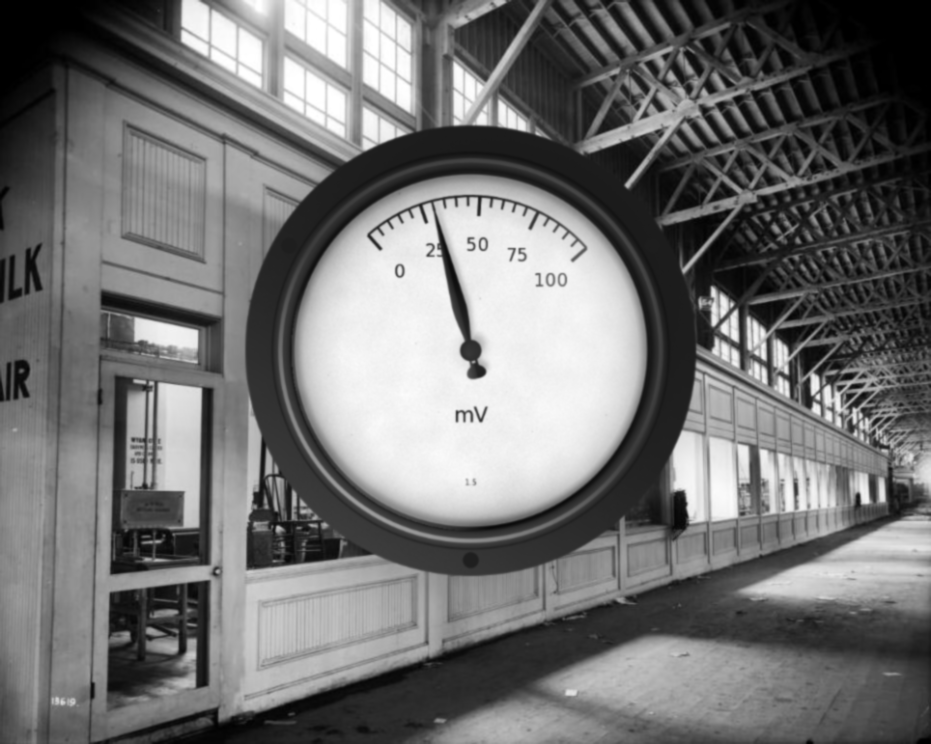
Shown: 30 (mV)
